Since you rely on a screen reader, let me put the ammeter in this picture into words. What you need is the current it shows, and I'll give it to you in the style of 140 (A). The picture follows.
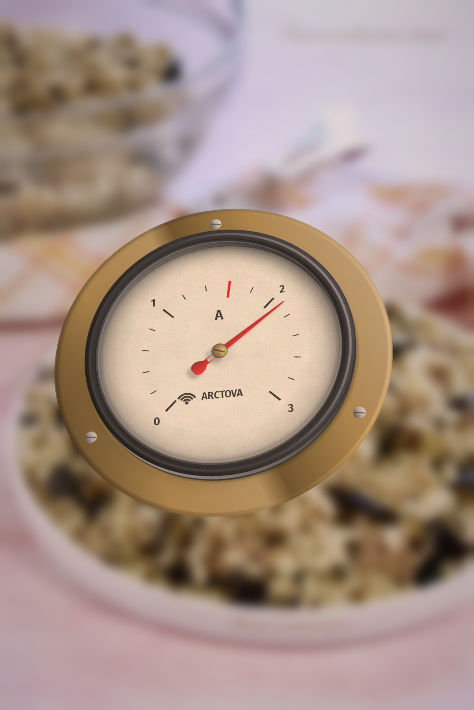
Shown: 2.1 (A)
